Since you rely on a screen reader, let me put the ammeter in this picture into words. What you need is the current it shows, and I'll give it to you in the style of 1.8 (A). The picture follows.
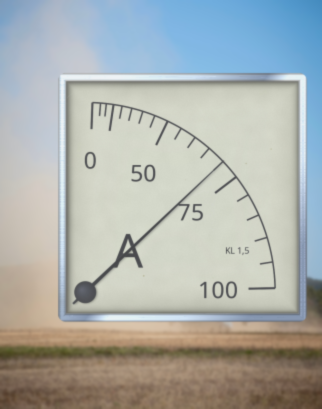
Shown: 70 (A)
